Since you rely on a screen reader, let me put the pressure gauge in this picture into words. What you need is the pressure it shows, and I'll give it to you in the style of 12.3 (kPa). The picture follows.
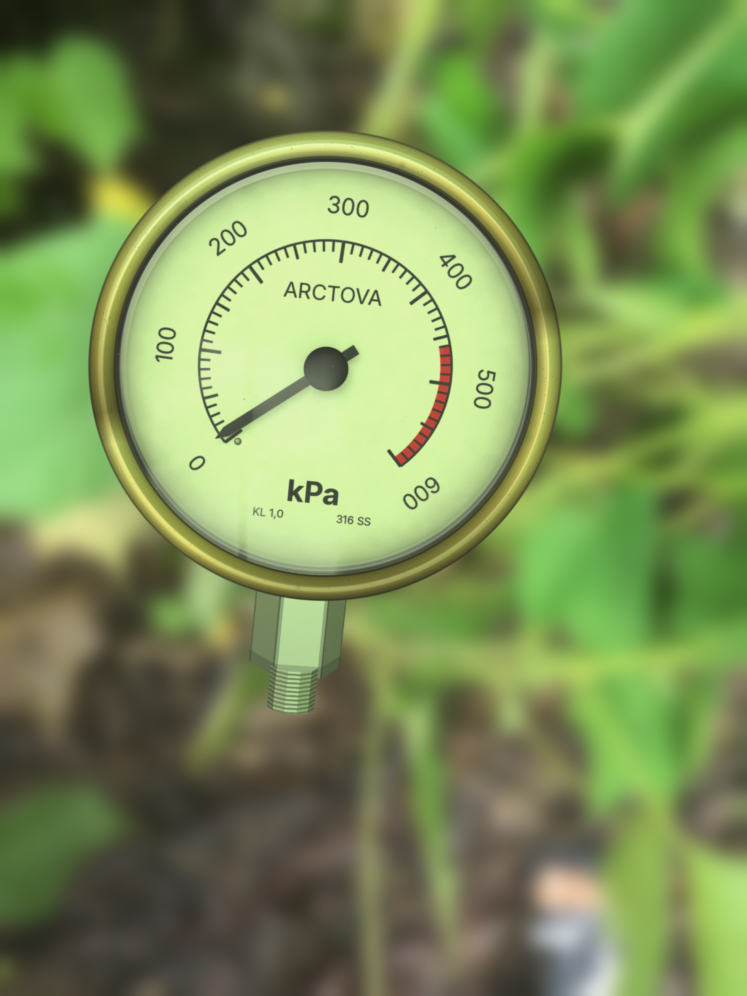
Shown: 10 (kPa)
